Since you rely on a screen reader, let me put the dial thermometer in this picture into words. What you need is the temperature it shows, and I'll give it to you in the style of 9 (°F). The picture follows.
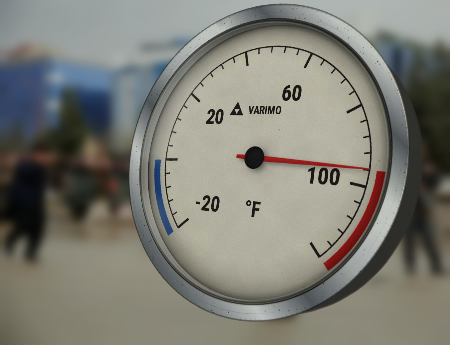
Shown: 96 (°F)
